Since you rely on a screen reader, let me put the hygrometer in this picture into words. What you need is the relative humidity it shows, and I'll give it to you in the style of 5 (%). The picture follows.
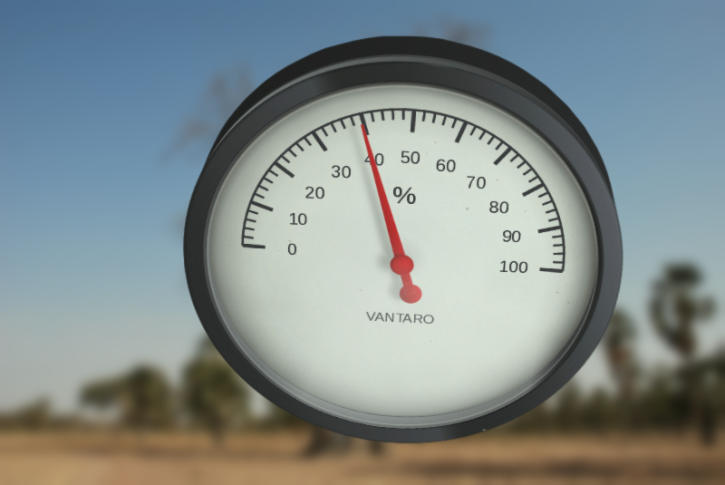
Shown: 40 (%)
